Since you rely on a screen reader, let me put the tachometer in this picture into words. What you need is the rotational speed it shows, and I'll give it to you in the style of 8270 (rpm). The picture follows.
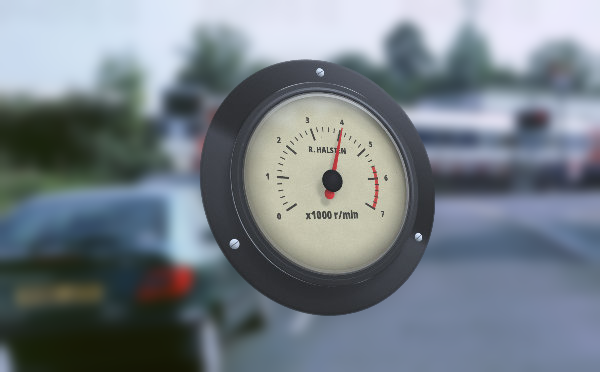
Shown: 4000 (rpm)
